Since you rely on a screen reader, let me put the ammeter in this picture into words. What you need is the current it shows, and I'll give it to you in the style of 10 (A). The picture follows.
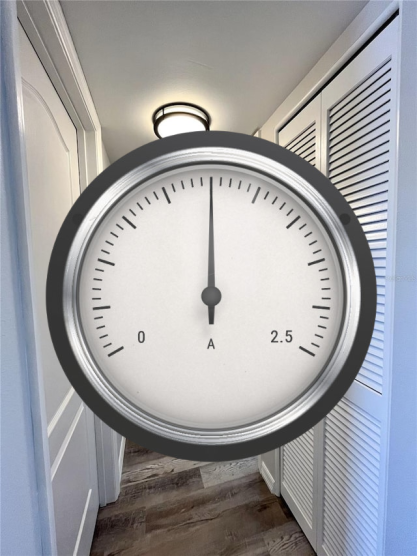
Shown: 1.25 (A)
